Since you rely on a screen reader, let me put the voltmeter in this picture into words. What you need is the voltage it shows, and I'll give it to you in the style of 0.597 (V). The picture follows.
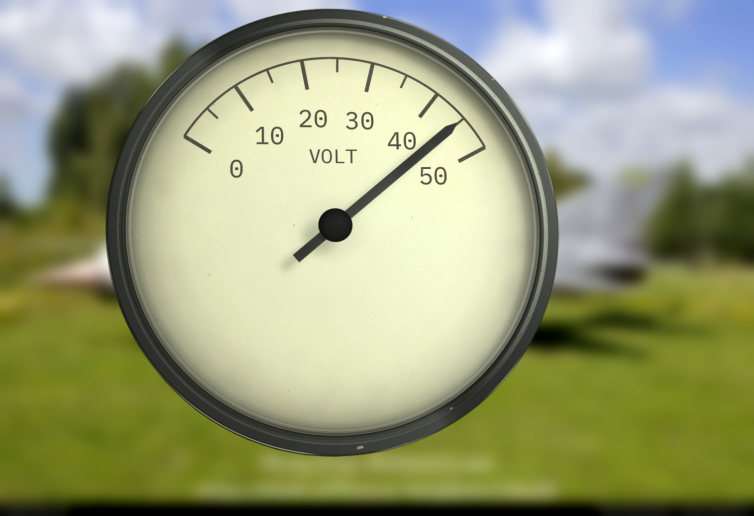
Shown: 45 (V)
